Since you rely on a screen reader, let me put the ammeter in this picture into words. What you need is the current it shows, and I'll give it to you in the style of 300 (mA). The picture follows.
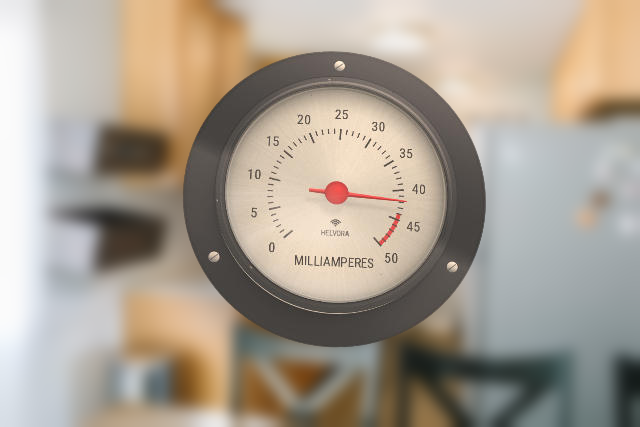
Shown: 42 (mA)
